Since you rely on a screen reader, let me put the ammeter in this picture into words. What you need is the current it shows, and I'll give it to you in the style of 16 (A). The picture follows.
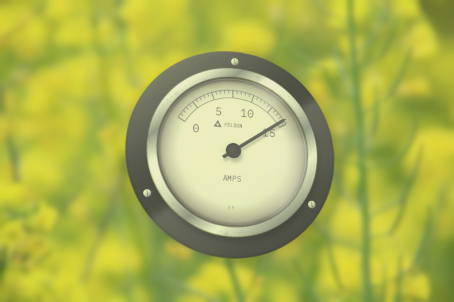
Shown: 14.5 (A)
